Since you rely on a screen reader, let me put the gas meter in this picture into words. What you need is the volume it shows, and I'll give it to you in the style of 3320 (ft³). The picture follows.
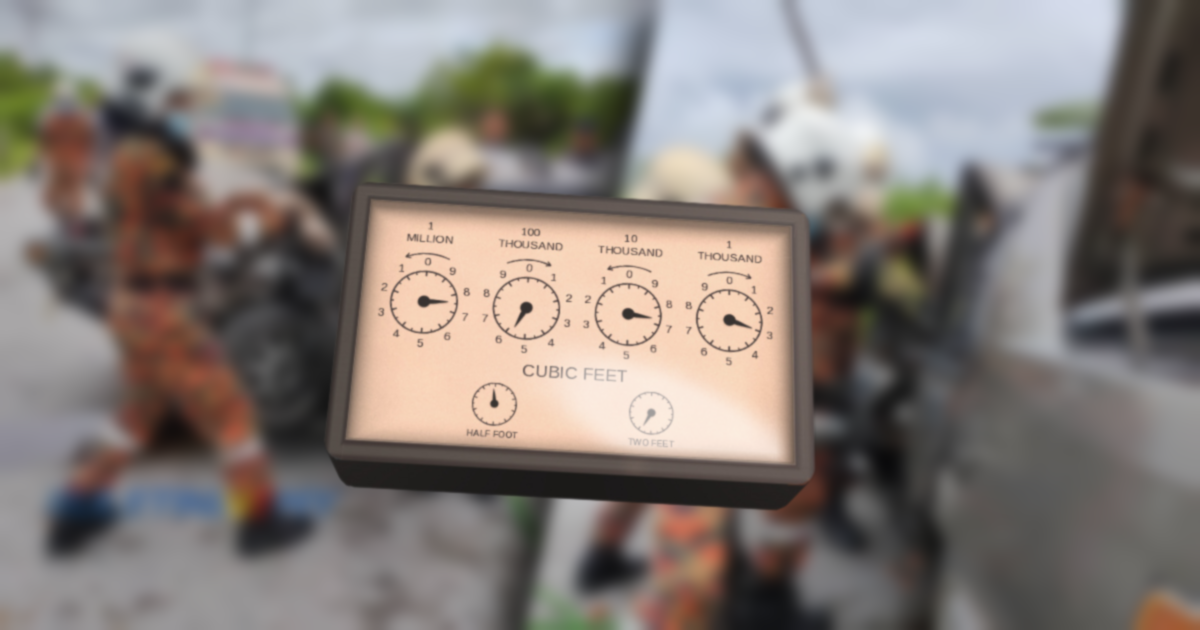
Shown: 757300 (ft³)
